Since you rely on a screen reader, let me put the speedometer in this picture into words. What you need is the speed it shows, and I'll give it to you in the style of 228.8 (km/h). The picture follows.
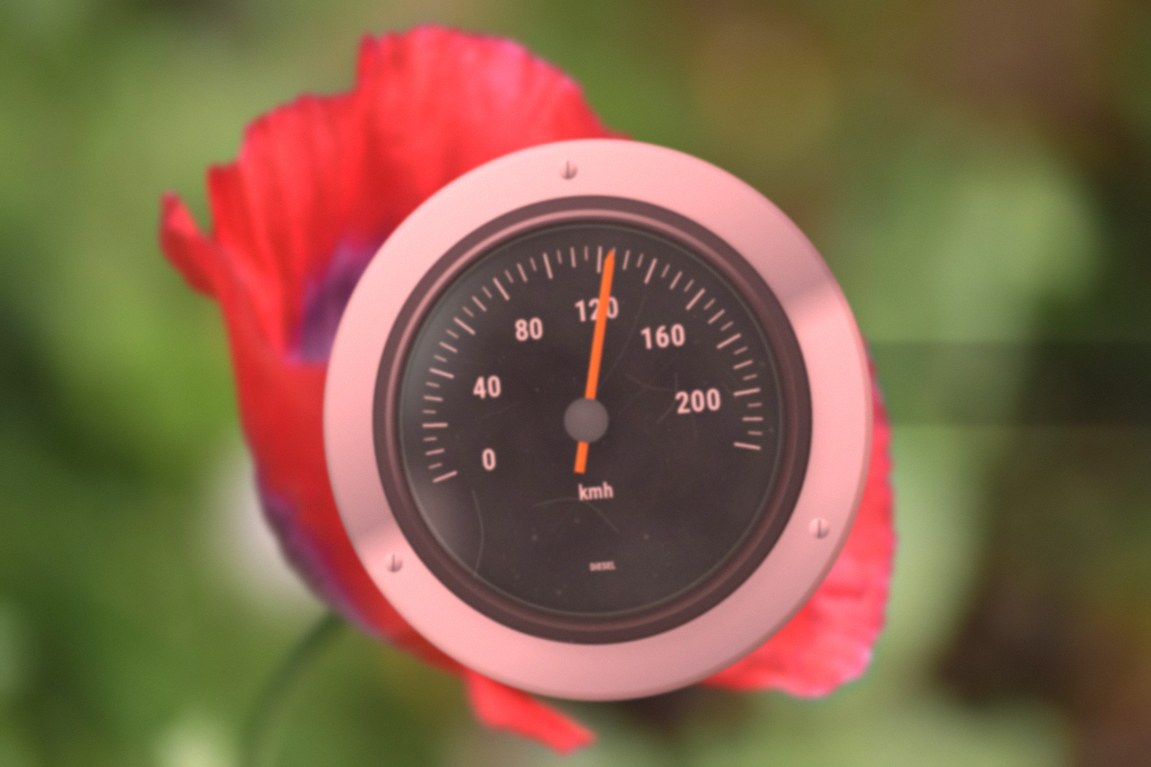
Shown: 125 (km/h)
